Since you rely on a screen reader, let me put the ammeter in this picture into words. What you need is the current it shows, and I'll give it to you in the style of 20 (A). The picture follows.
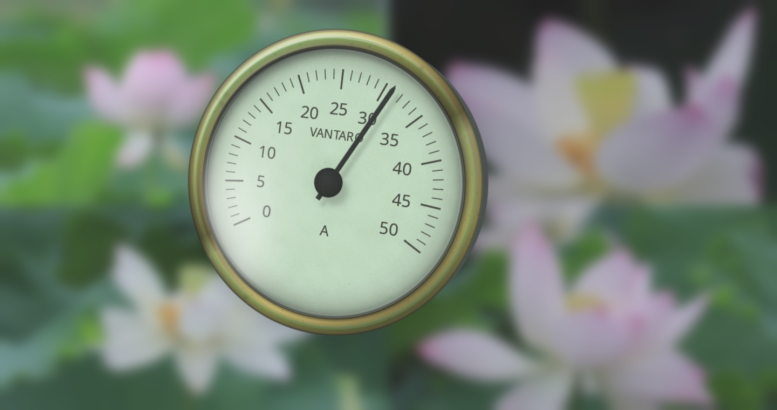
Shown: 31 (A)
